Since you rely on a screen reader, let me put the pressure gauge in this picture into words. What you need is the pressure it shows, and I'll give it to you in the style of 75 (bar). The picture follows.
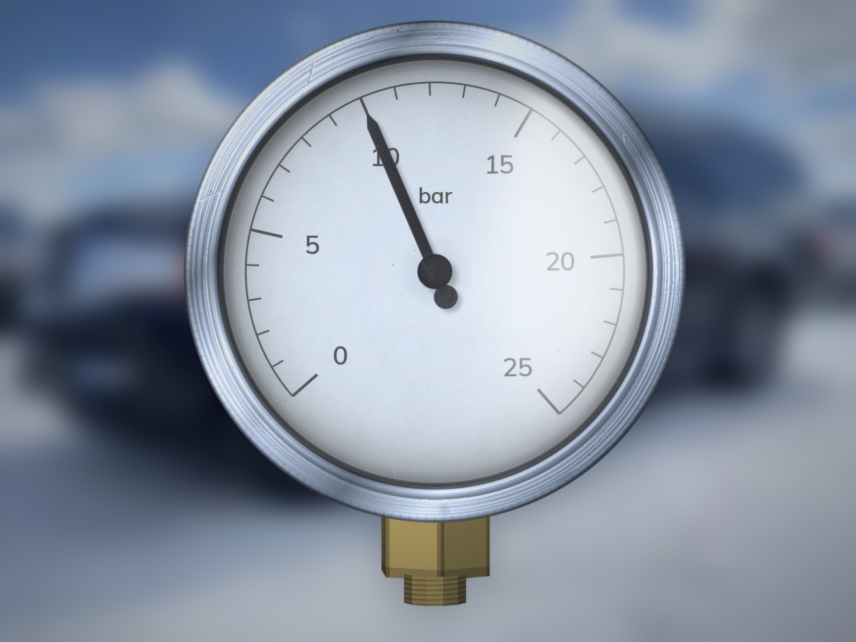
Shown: 10 (bar)
